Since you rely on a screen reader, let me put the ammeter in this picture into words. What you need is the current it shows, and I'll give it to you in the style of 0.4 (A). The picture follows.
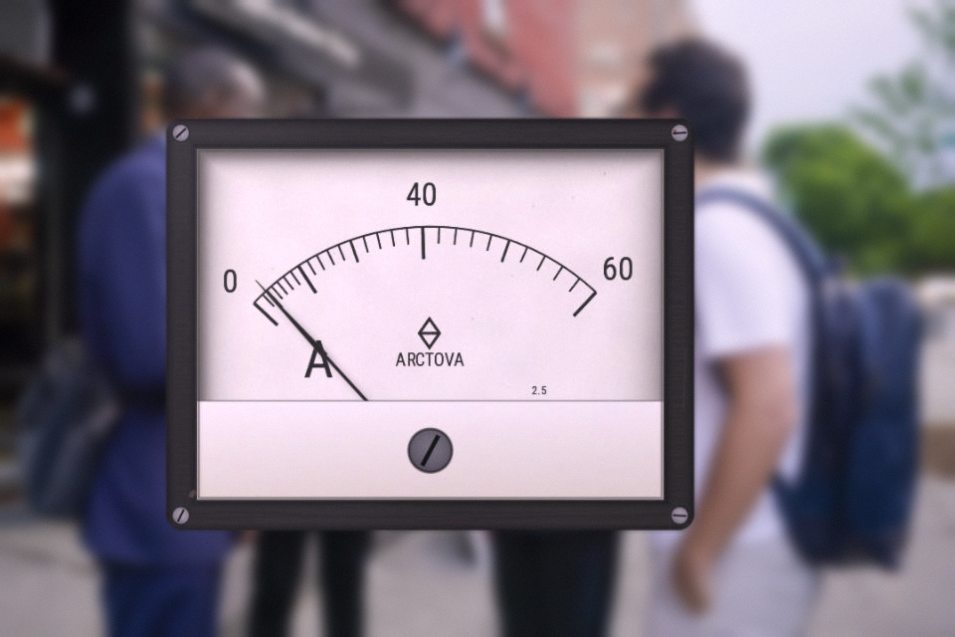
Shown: 10 (A)
